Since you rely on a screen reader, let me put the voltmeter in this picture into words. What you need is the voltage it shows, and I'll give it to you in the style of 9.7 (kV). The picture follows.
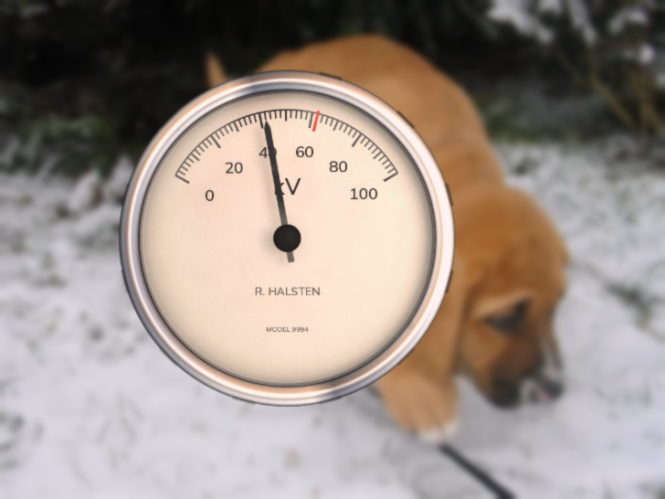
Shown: 42 (kV)
